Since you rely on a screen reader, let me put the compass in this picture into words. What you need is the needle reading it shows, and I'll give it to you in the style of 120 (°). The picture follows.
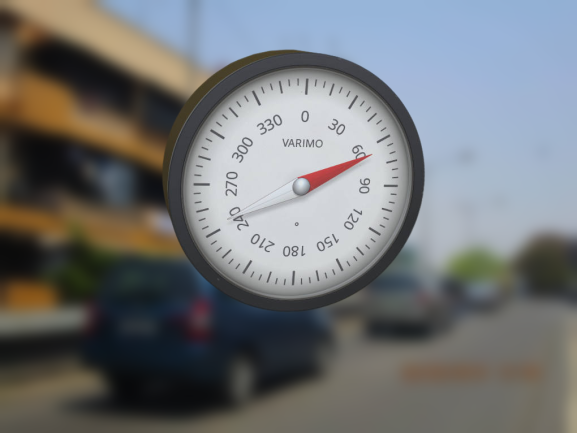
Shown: 65 (°)
